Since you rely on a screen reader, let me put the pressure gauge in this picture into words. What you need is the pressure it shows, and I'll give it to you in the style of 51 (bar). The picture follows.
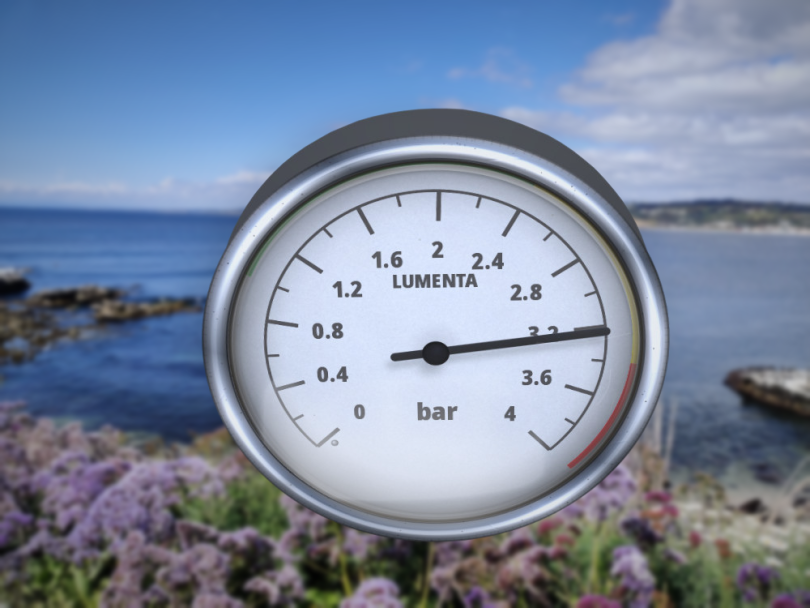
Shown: 3.2 (bar)
